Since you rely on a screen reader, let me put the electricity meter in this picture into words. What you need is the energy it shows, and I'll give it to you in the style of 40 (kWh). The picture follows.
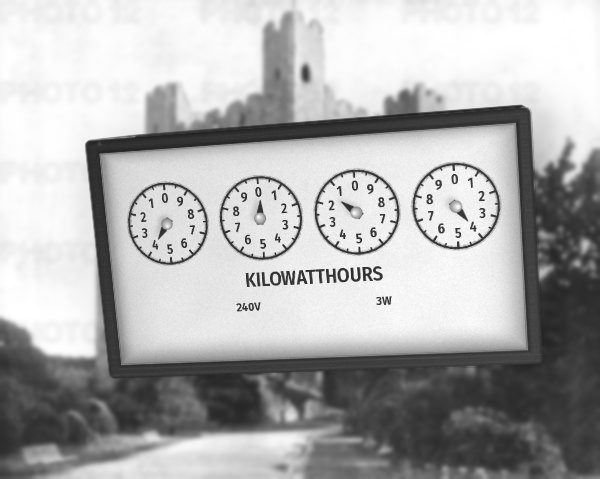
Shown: 4014 (kWh)
